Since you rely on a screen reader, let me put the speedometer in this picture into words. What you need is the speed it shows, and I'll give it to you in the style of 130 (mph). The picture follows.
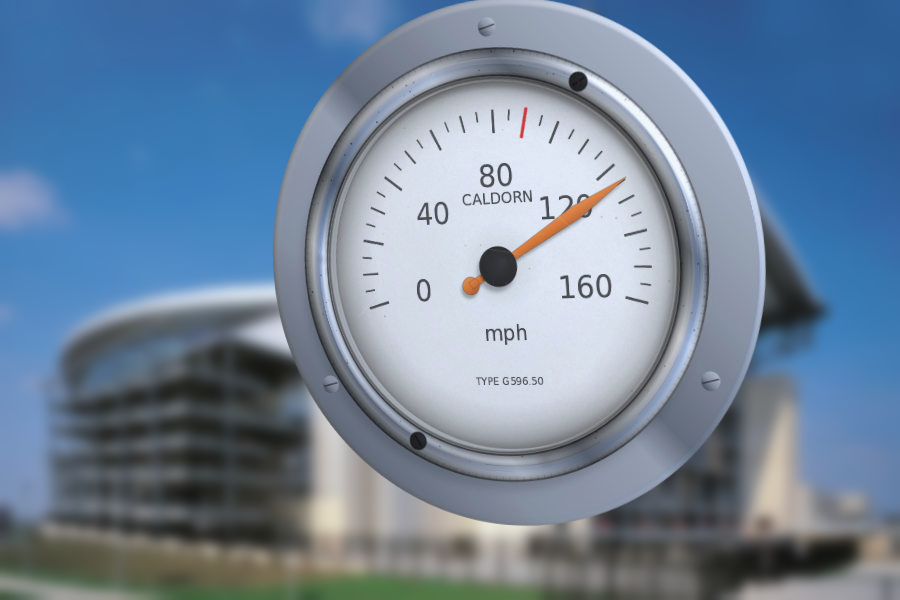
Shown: 125 (mph)
